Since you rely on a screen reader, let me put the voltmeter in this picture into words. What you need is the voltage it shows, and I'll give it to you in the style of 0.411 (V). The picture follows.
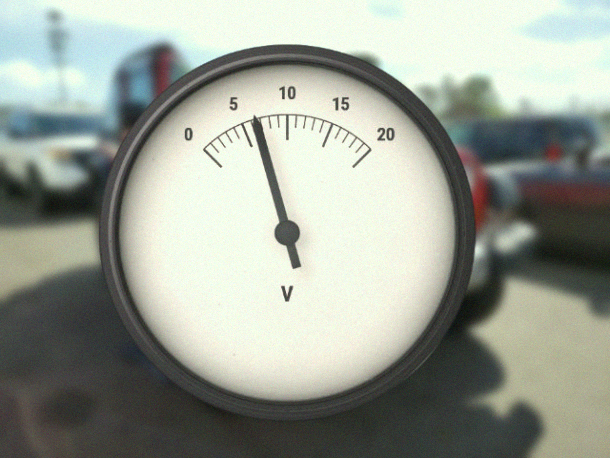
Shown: 6.5 (V)
